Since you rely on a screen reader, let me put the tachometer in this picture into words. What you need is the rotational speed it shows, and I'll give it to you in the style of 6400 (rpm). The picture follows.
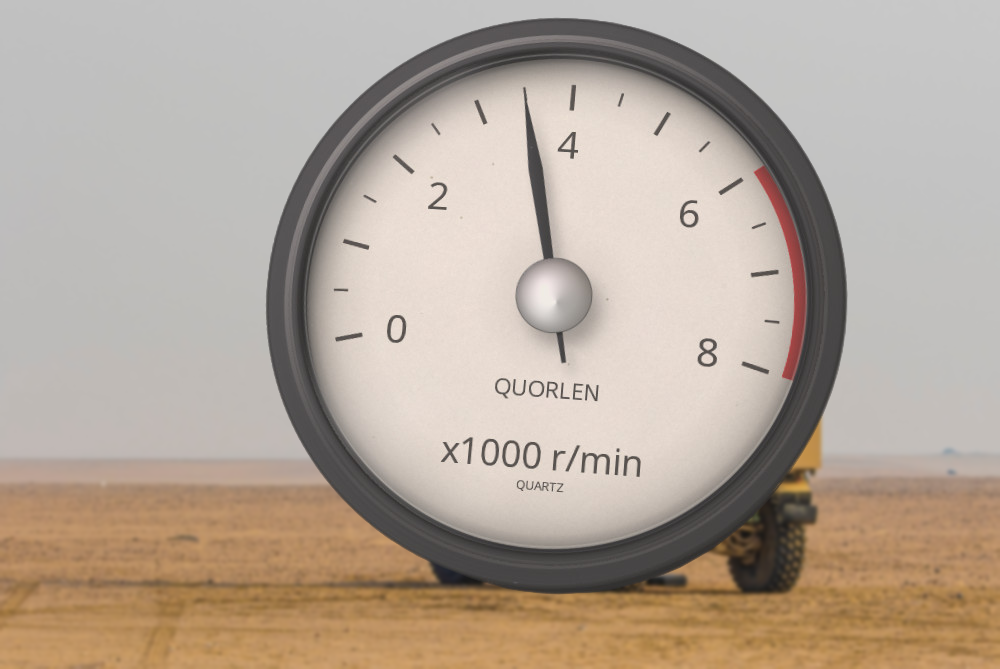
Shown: 3500 (rpm)
